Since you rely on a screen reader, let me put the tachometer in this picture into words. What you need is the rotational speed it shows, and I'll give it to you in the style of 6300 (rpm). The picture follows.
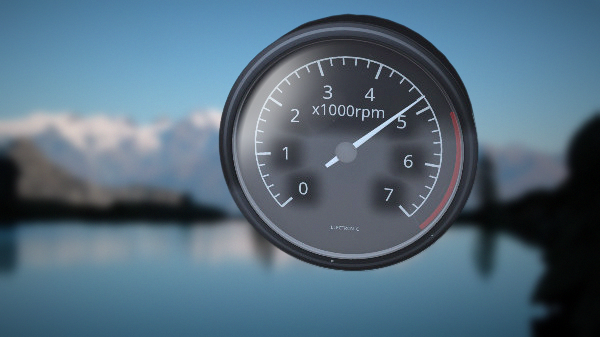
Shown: 4800 (rpm)
